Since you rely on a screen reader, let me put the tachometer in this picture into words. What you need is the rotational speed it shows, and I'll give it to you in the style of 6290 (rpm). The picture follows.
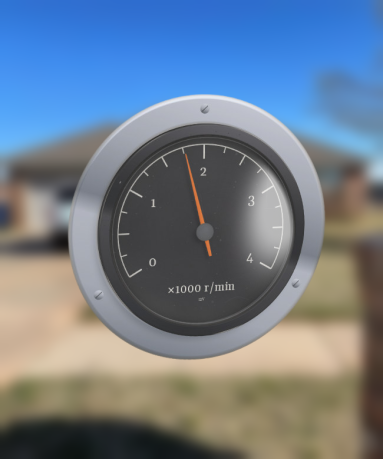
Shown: 1750 (rpm)
